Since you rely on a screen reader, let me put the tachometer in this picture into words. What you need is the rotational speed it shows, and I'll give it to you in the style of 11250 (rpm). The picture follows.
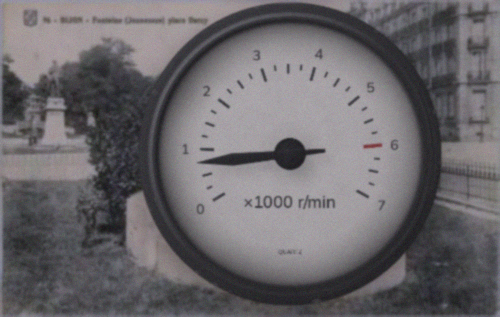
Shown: 750 (rpm)
